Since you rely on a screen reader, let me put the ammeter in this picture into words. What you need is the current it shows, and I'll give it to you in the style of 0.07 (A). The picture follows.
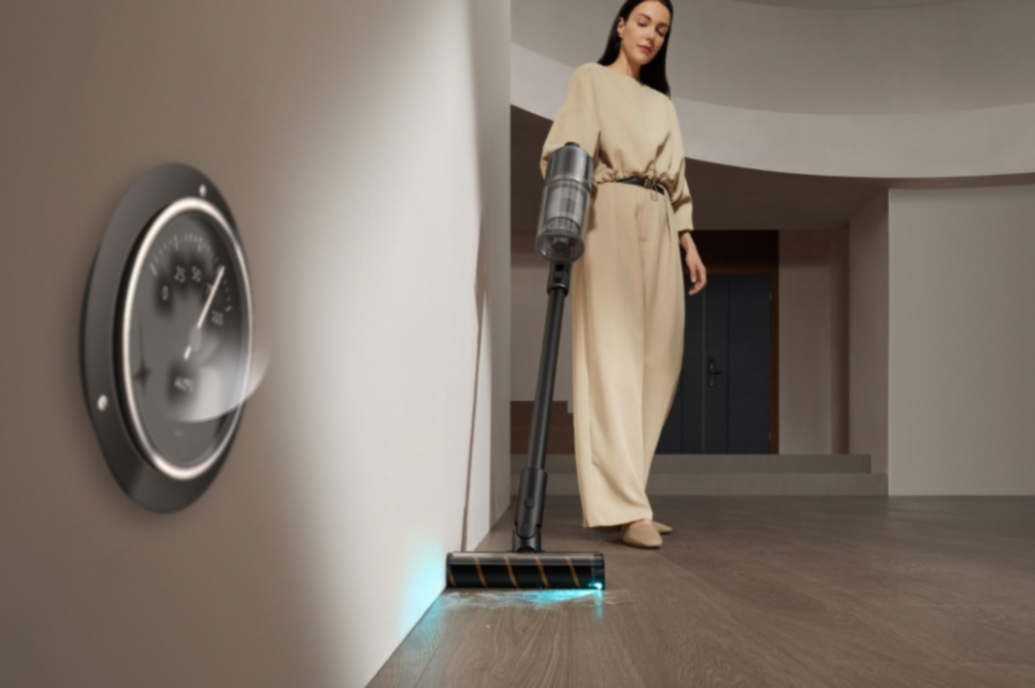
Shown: 75 (A)
